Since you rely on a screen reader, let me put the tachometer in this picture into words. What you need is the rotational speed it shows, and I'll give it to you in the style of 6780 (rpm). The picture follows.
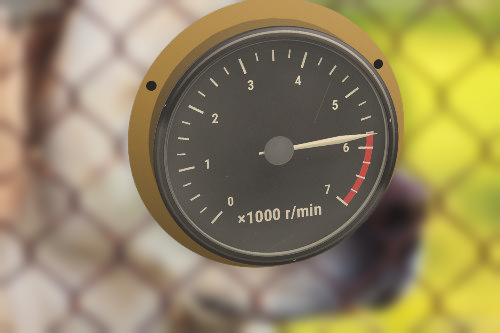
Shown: 5750 (rpm)
